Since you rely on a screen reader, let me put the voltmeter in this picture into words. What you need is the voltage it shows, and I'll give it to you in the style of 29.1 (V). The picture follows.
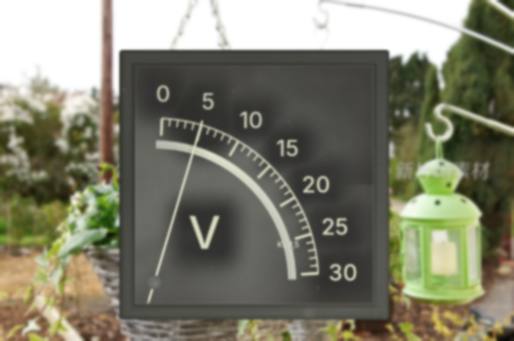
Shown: 5 (V)
